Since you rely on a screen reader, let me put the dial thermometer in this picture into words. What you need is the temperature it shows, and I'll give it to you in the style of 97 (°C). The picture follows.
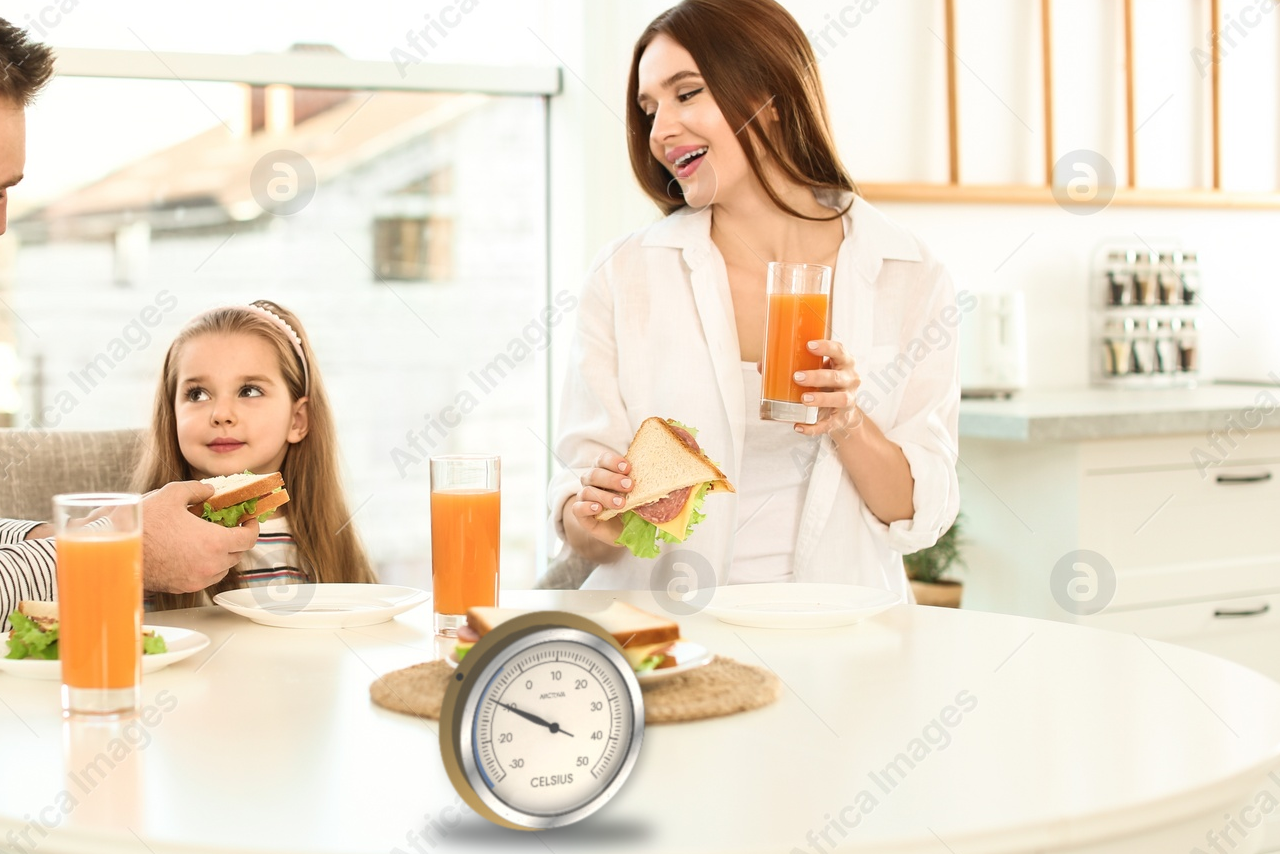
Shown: -10 (°C)
